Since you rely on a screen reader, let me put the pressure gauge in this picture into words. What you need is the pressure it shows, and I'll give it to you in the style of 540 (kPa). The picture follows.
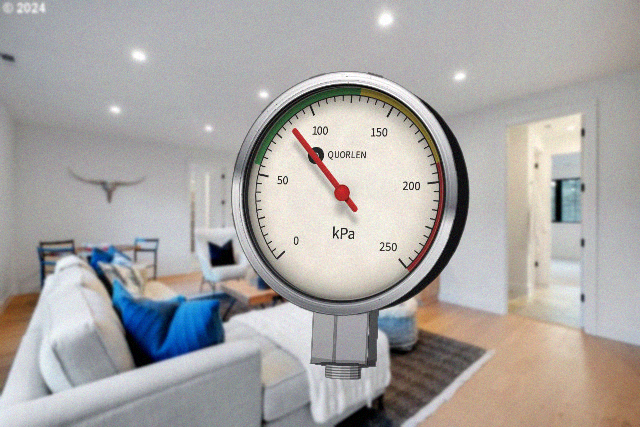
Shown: 85 (kPa)
